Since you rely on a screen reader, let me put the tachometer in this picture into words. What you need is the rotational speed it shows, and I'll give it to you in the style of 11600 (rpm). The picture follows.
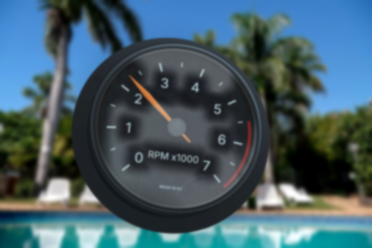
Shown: 2250 (rpm)
